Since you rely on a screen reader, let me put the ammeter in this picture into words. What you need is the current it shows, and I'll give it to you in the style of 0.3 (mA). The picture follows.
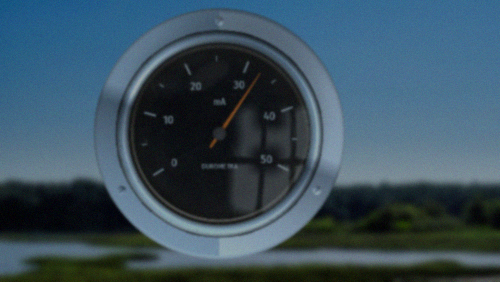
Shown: 32.5 (mA)
